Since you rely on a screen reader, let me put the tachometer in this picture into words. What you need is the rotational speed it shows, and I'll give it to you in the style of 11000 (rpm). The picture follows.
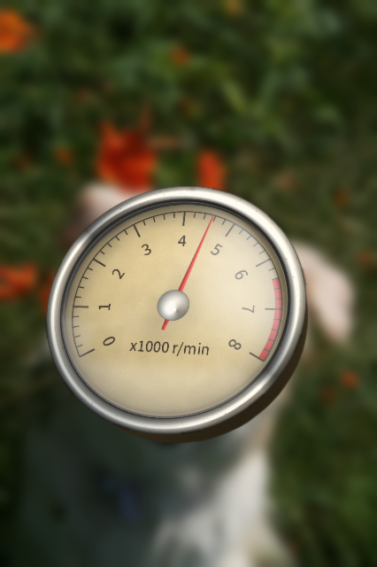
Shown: 4600 (rpm)
